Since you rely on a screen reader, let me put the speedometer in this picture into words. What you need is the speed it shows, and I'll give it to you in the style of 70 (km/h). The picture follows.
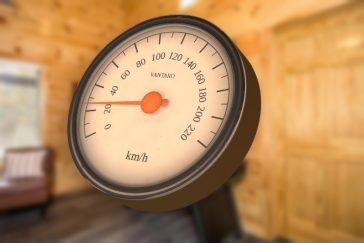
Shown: 25 (km/h)
